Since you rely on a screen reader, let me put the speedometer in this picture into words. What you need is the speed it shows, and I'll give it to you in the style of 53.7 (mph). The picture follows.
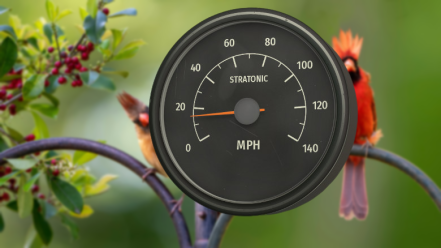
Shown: 15 (mph)
